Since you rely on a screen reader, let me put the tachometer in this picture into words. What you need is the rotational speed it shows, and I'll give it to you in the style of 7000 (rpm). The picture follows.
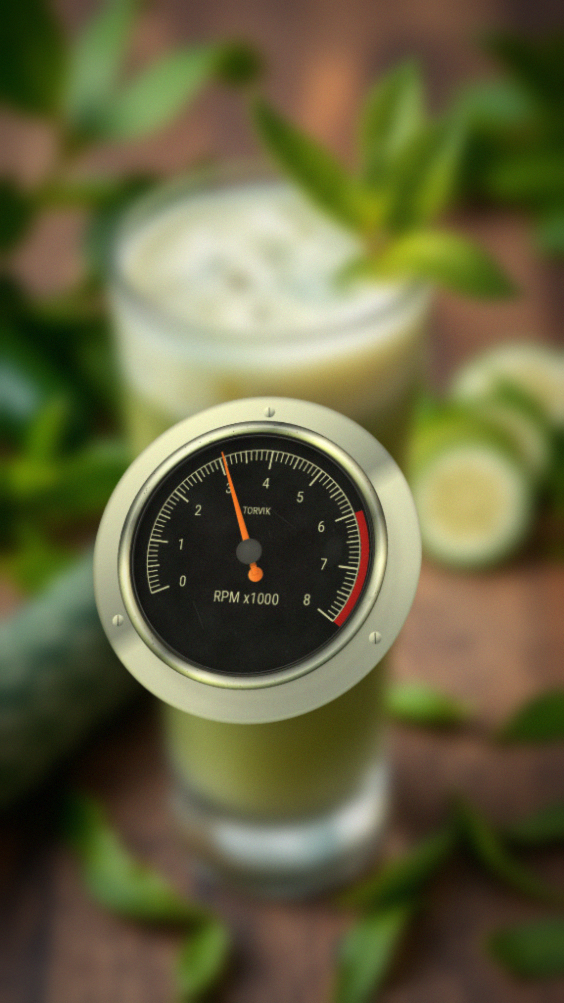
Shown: 3100 (rpm)
